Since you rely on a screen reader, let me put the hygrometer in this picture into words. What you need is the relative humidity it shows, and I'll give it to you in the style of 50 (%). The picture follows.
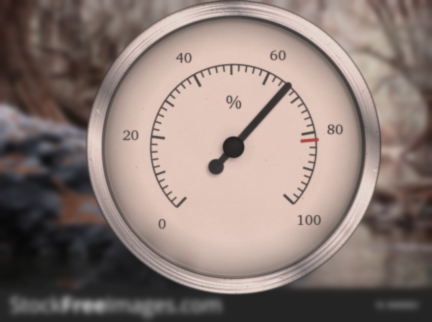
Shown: 66 (%)
